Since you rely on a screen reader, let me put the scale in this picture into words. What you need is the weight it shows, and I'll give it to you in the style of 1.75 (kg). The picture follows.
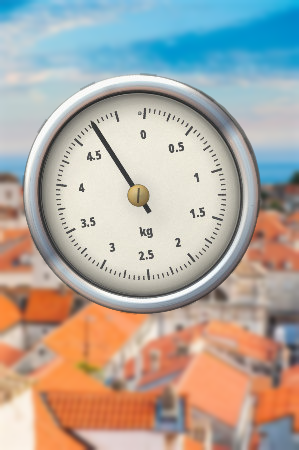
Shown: 4.75 (kg)
